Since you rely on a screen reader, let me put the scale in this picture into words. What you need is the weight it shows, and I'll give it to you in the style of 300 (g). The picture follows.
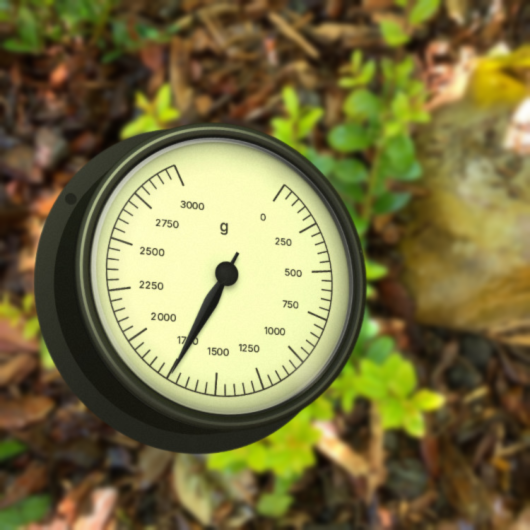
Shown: 1750 (g)
